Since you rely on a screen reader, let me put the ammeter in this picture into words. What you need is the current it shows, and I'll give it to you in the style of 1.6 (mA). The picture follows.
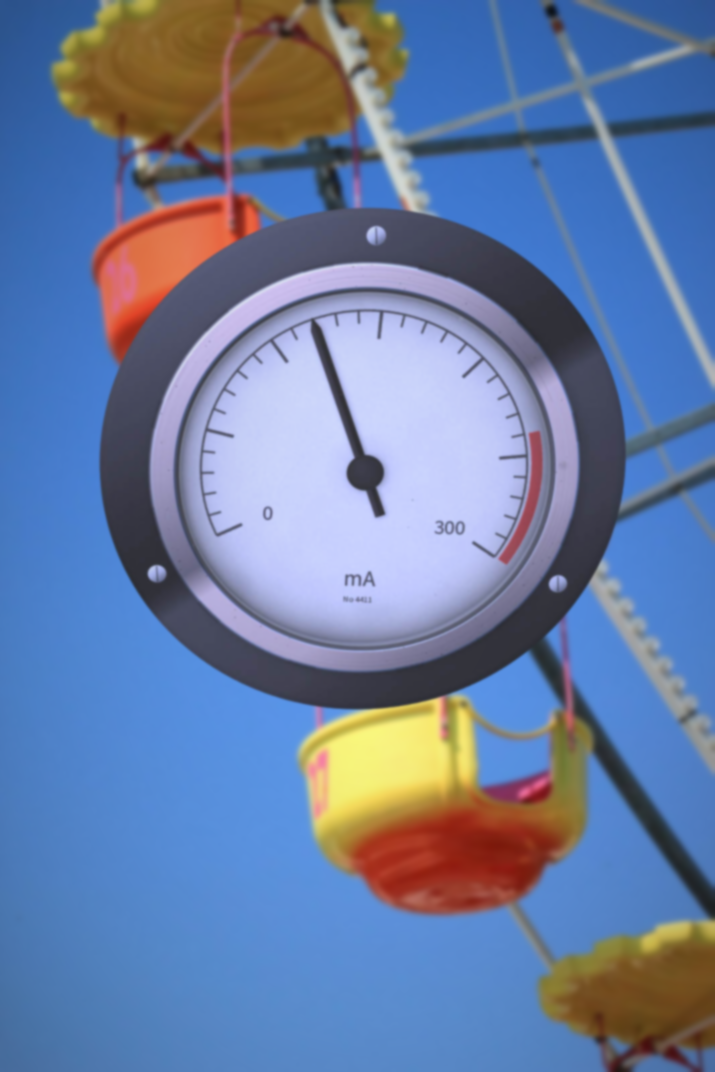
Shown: 120 (mA)
